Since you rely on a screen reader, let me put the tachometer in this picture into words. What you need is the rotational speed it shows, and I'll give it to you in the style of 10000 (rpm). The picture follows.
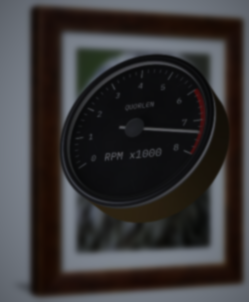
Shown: 7400 (rpm)
